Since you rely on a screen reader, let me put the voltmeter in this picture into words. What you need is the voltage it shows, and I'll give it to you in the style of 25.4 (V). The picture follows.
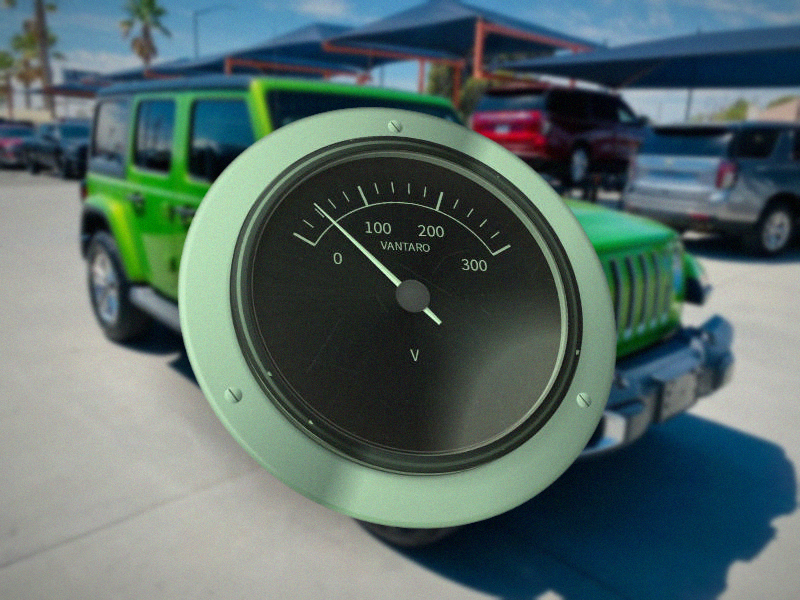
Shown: 40 (V)
